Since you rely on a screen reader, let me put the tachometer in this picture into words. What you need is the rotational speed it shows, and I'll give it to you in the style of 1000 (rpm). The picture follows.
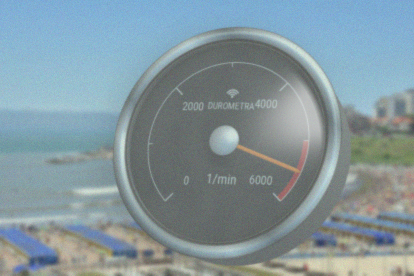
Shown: 5500 (rpm)
